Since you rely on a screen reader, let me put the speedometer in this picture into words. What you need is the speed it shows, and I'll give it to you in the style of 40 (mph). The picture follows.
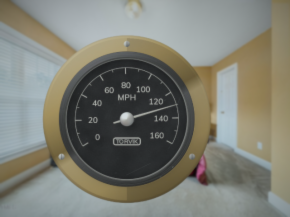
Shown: 130 (mph)
